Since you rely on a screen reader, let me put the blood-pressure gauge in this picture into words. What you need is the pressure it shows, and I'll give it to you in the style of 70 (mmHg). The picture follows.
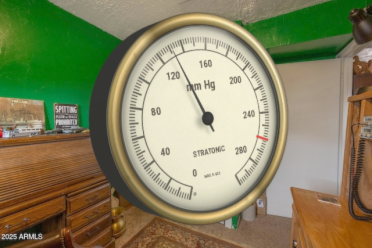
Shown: 130 (mmHg)
